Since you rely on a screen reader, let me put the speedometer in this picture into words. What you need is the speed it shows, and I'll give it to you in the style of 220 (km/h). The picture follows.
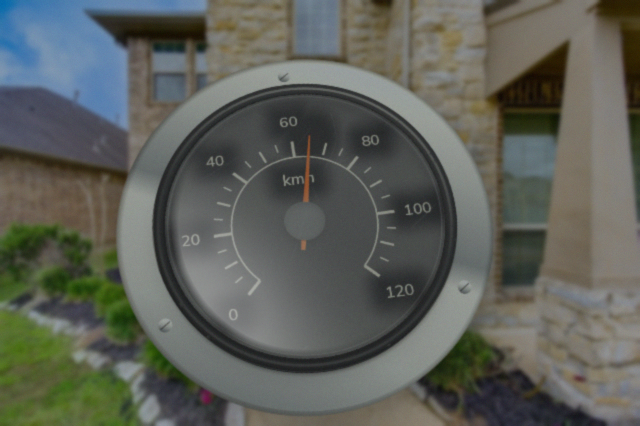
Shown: 65 (km/h)
